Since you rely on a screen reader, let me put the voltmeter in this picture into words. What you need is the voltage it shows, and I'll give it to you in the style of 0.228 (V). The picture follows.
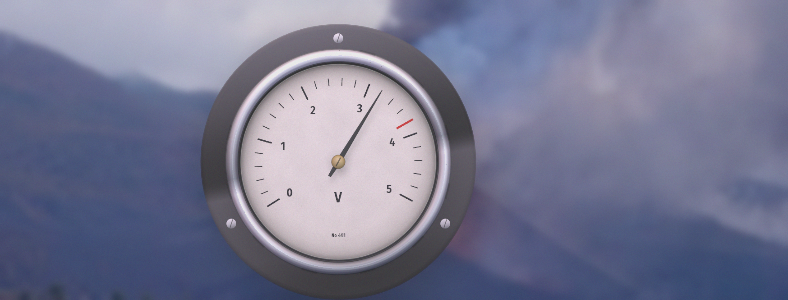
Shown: 3.2 (V)
